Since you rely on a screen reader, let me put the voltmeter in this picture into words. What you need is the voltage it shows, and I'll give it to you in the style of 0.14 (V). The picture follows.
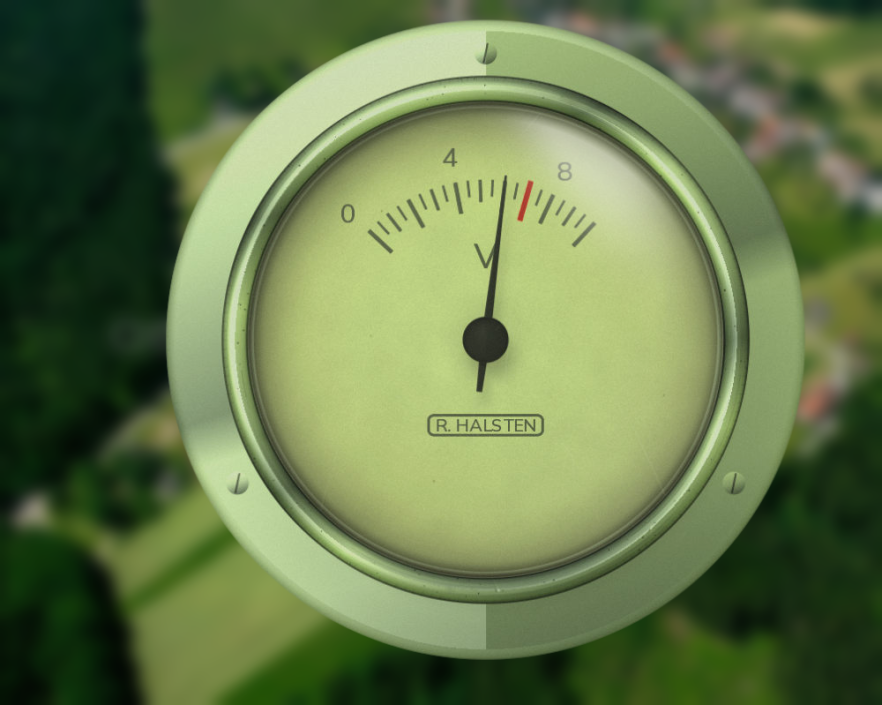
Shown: 6 (V)
